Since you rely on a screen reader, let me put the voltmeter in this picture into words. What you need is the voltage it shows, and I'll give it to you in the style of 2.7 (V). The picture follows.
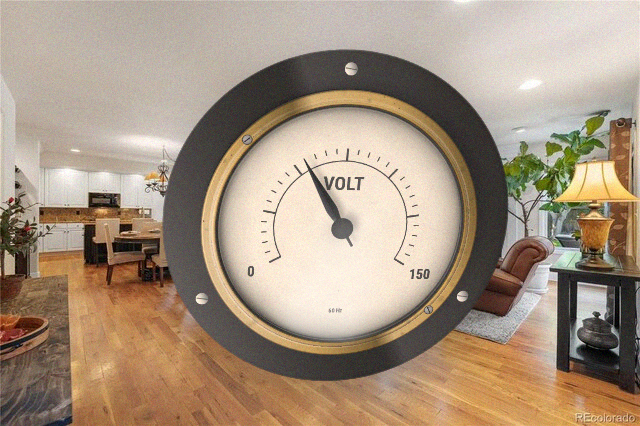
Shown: 55 (V)
